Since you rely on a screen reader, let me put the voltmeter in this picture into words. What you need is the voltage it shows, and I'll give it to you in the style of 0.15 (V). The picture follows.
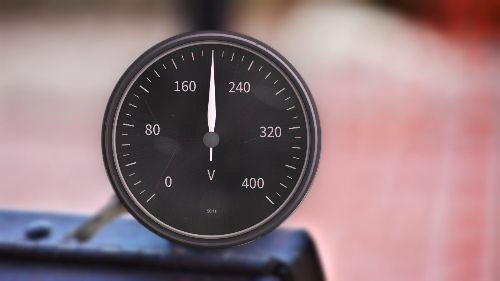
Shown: 200 (V)
